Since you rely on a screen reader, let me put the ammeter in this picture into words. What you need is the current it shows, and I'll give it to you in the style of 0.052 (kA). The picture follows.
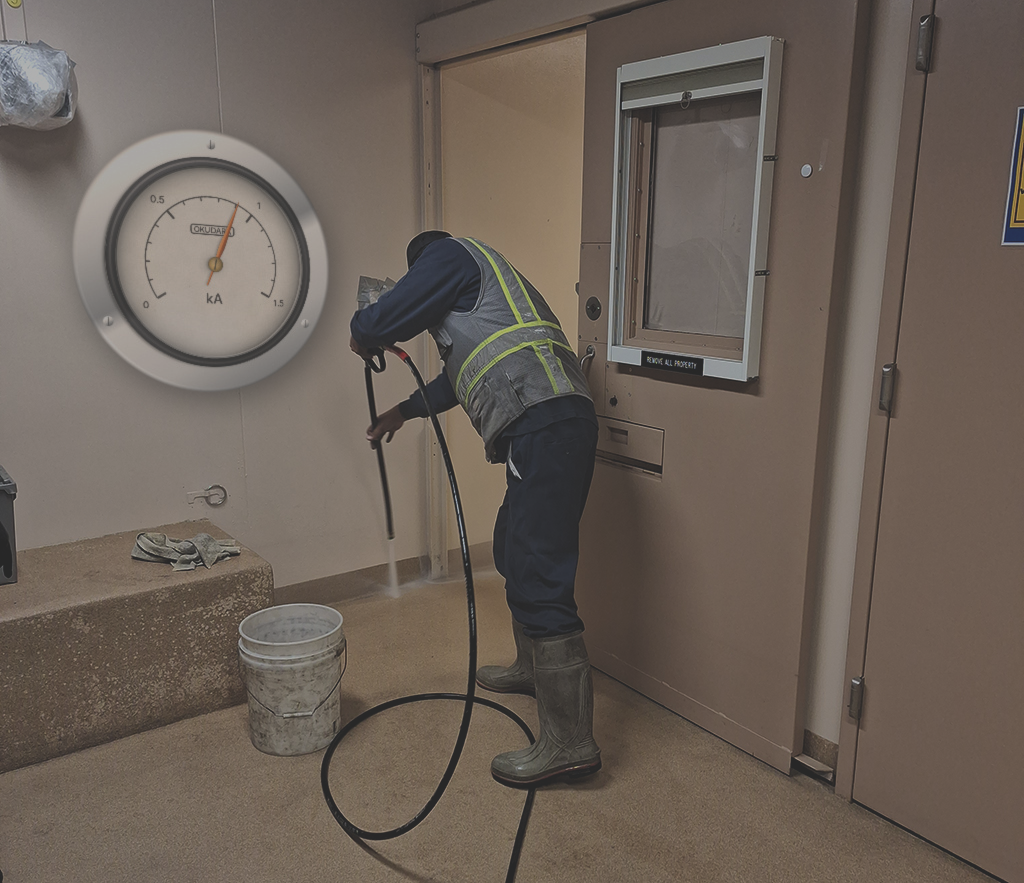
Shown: 0.9 (kA)
